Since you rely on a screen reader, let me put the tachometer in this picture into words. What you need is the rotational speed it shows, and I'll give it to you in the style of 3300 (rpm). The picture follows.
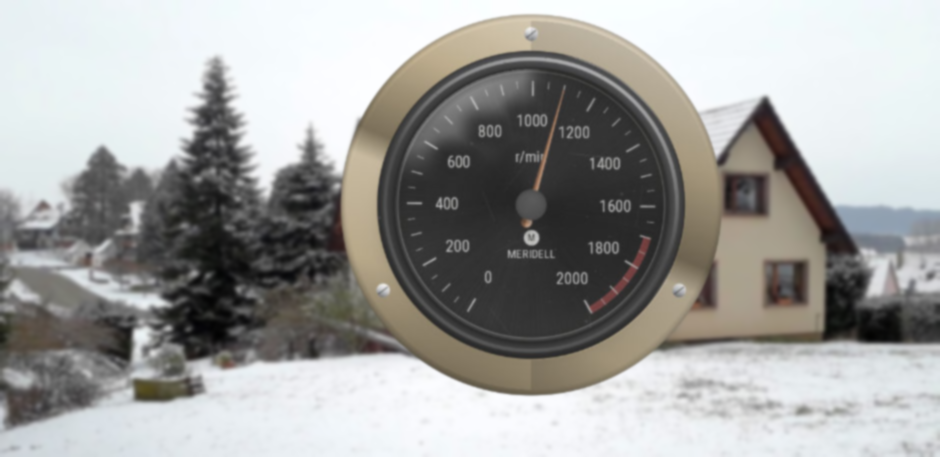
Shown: 1100 (rpm)
